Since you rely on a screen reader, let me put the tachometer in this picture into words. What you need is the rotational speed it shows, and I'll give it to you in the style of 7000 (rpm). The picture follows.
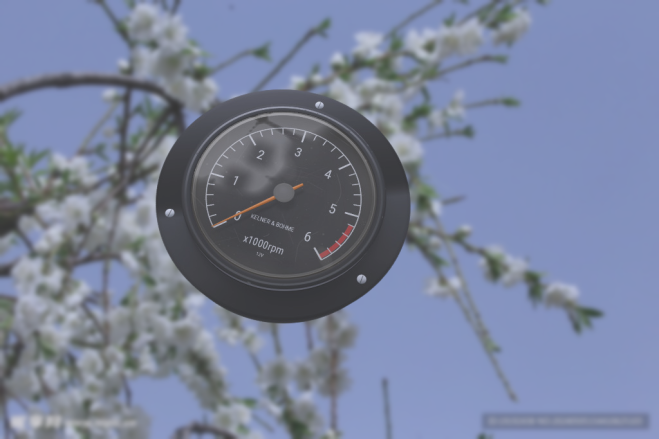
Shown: 0 (rpm)
